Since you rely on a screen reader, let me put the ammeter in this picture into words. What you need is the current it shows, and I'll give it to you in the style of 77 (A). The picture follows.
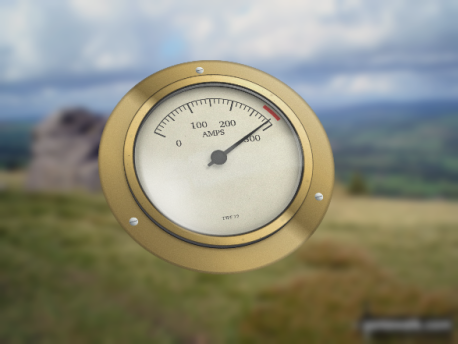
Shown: 290 (A)
